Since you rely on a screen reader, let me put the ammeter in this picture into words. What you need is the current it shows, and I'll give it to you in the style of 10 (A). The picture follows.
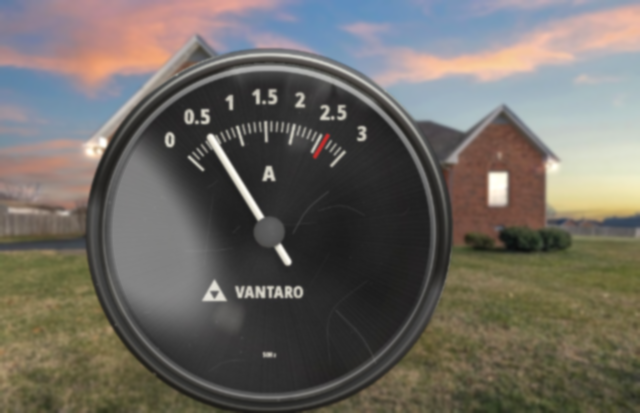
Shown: 0.5 (A)
